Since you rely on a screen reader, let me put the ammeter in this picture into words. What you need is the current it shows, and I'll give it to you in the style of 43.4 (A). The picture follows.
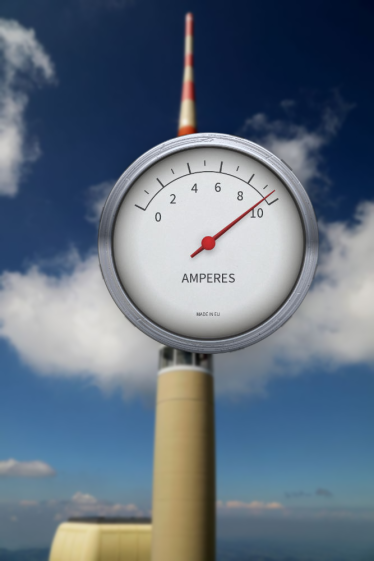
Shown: 9.5 (A)
